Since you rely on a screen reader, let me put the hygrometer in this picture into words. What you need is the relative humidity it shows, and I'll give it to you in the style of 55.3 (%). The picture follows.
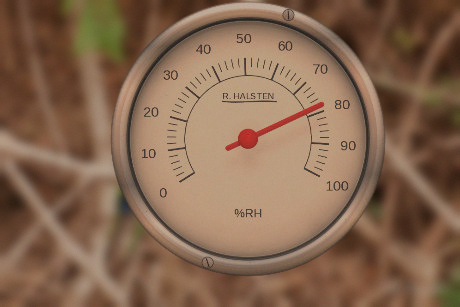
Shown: 78 (%)
